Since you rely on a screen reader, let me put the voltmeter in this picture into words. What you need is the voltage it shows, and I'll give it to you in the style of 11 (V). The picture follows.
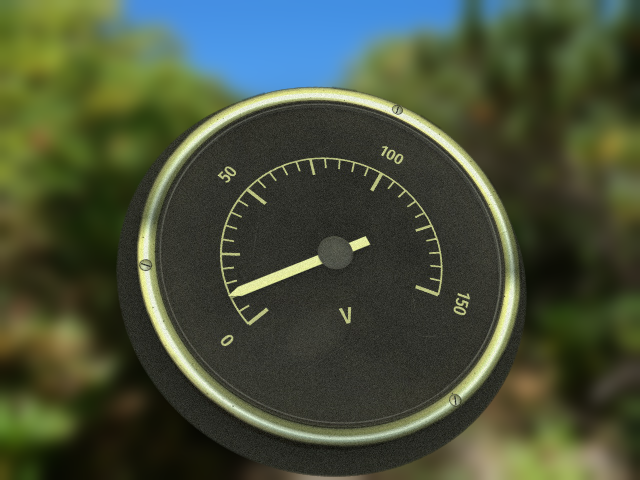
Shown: 10 (V)
